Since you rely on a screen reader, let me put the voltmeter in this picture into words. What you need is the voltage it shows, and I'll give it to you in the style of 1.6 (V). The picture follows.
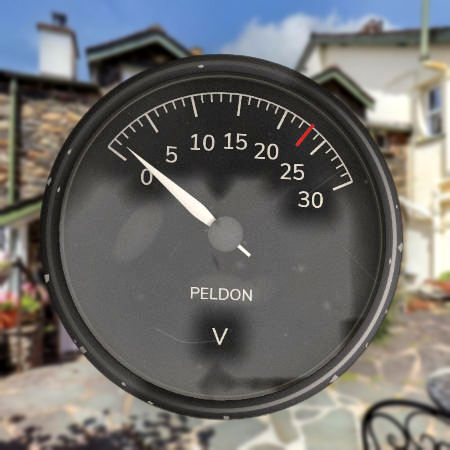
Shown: 1 (V)
